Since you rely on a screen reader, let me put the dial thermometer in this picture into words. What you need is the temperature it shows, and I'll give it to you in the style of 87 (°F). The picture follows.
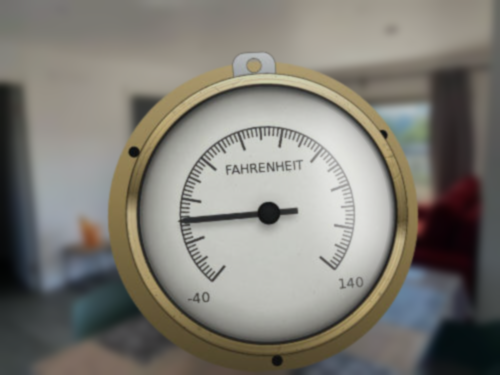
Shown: -10 (°F)
